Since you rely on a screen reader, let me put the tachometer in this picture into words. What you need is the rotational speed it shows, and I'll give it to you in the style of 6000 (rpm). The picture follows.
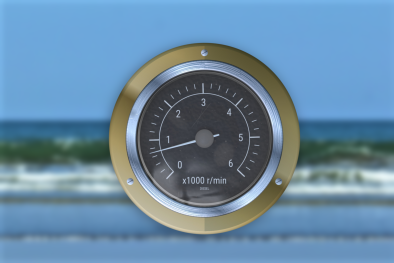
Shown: 700 (rpm)
